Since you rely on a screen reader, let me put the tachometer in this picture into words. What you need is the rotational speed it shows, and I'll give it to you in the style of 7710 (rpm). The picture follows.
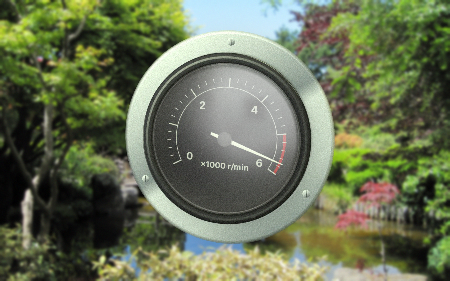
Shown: 5700 (rpm)
